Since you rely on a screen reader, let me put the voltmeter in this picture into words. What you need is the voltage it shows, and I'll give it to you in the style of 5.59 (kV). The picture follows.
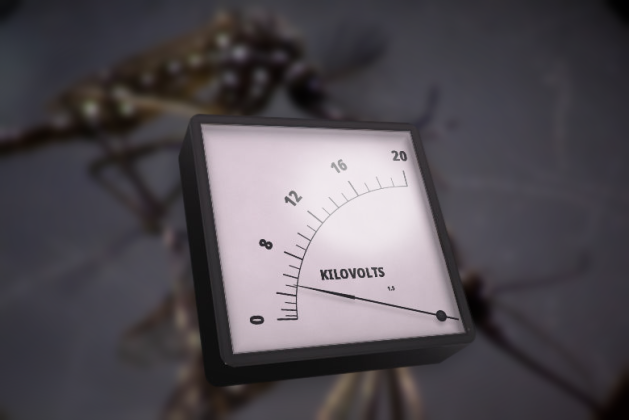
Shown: 5 (kV)
